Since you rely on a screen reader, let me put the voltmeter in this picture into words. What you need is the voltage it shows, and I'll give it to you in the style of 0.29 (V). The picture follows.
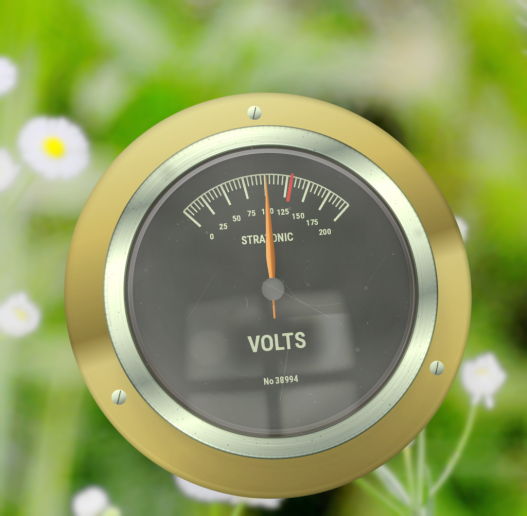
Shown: 100 (V)
